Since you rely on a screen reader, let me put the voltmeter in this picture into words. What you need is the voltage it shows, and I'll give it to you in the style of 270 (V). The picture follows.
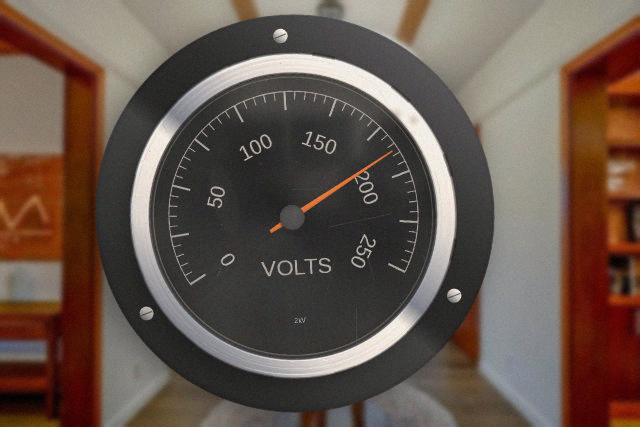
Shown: 187.5 (V)
